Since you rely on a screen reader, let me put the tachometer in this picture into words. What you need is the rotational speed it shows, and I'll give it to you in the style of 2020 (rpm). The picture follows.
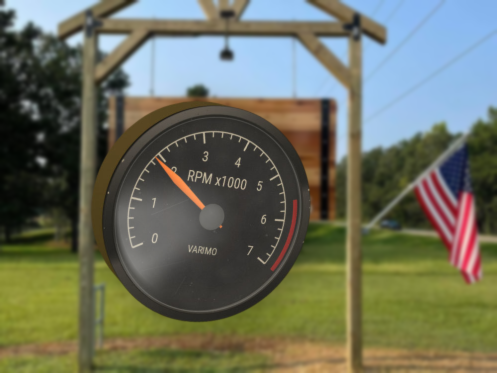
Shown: 1900 (rpm)
